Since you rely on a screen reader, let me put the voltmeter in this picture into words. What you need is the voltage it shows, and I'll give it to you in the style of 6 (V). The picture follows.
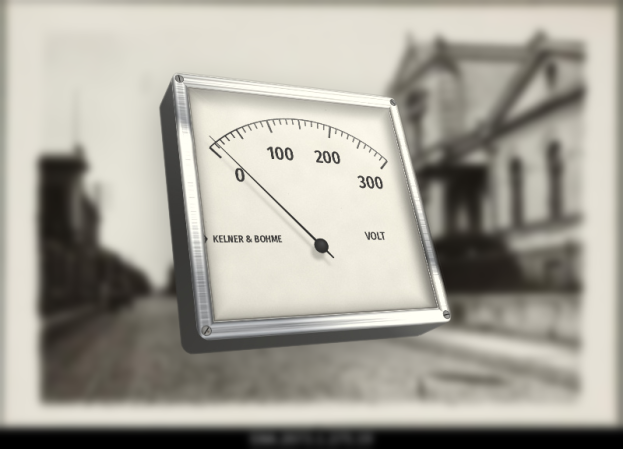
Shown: 10 (V)
